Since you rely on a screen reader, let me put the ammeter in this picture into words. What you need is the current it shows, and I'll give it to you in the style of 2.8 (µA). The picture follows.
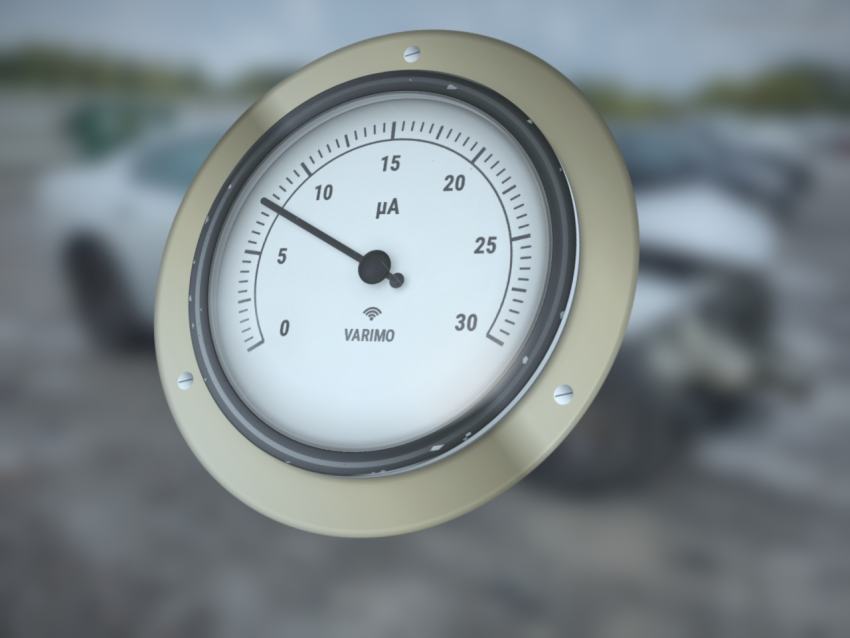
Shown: 7.5 (µA)
